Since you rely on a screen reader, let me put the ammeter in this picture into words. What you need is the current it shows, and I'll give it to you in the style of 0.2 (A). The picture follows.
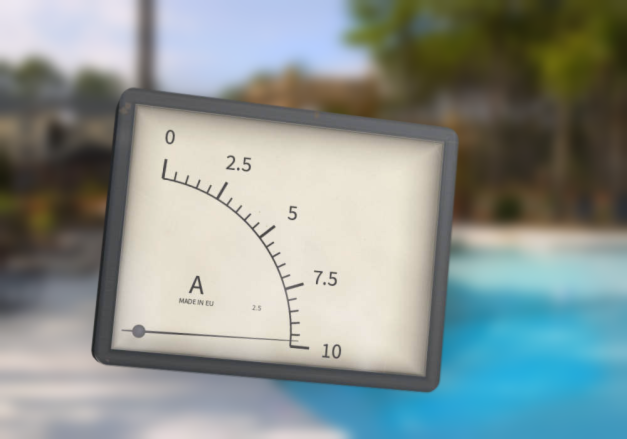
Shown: 9.75 (A)
